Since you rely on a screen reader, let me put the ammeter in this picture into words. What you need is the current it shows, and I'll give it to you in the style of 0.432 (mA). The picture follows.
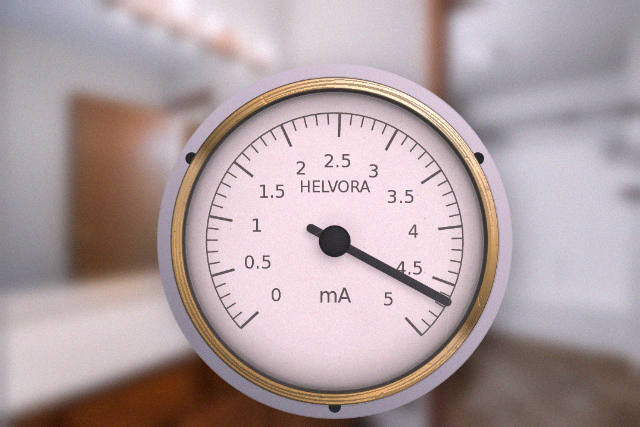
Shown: 4.65 (mA)
